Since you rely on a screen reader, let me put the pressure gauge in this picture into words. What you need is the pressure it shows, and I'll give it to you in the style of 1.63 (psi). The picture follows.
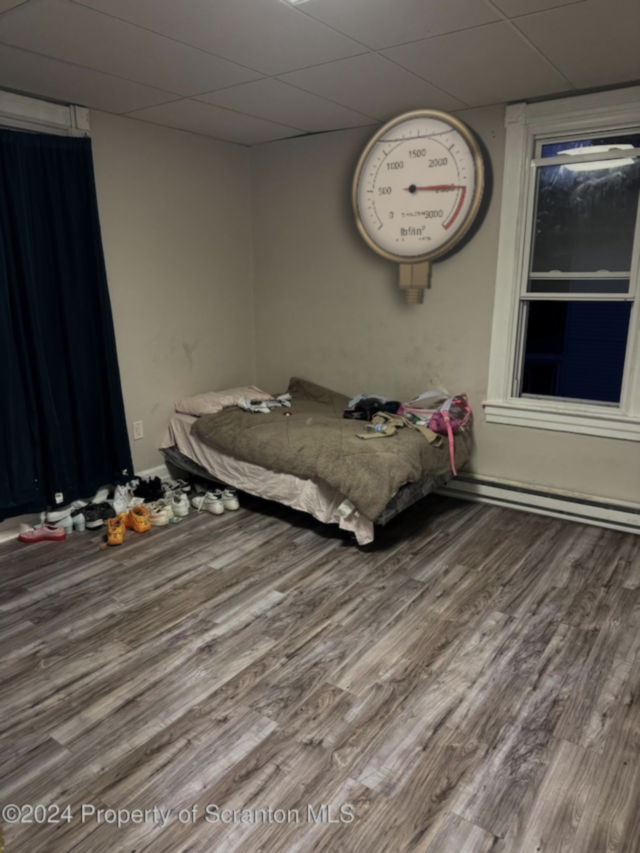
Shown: 2500 (psi)
